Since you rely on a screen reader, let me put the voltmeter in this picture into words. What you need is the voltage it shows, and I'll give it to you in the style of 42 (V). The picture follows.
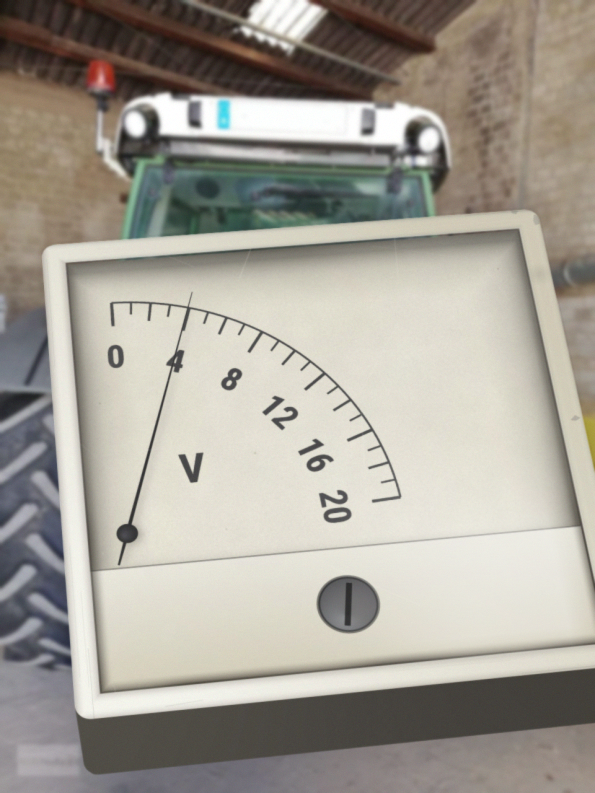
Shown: 4 (V)
